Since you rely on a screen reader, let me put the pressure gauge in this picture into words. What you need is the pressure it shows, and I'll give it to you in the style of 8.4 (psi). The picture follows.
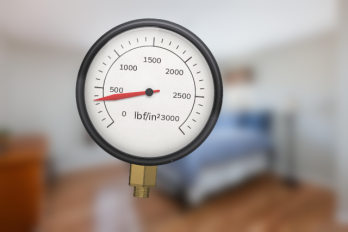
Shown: 350 (psi)
